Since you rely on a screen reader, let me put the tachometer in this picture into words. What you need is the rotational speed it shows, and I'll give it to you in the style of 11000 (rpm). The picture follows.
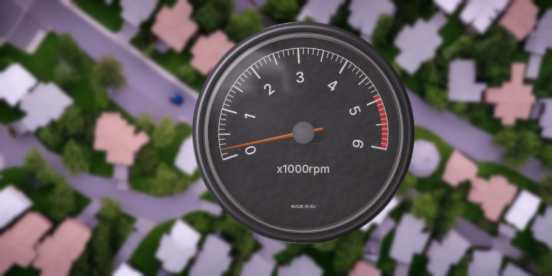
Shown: 200 (rpm)
